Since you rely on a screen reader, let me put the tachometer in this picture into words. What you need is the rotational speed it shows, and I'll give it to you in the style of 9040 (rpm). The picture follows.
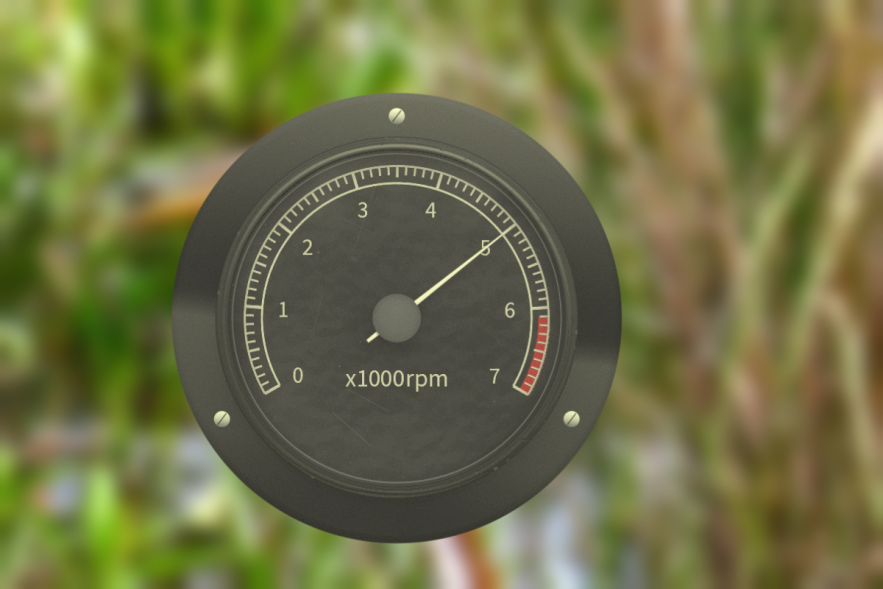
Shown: 5000 (rpm)
